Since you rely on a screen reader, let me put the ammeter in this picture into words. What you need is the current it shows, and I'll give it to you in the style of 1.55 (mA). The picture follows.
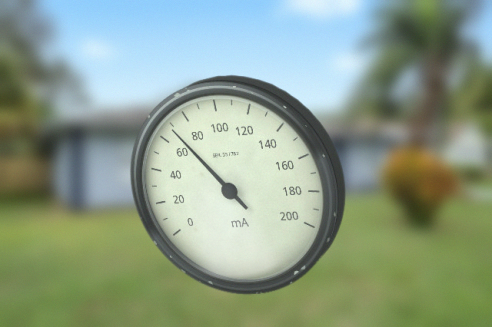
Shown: 70 (mA)
